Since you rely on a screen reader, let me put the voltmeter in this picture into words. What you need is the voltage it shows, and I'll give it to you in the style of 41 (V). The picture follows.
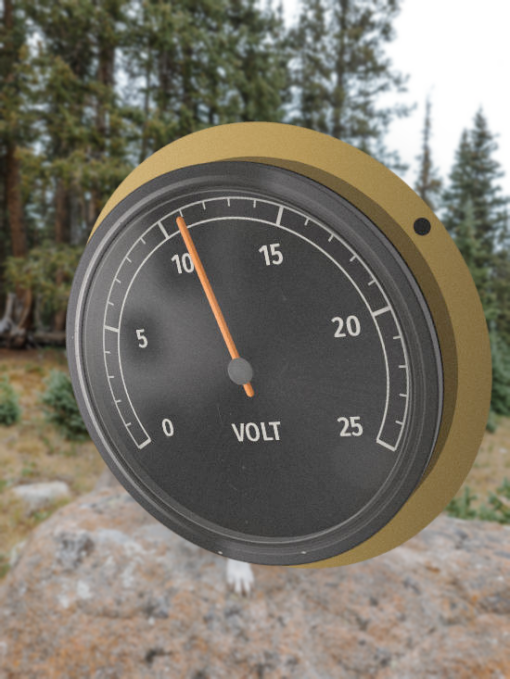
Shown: 11 (V)
